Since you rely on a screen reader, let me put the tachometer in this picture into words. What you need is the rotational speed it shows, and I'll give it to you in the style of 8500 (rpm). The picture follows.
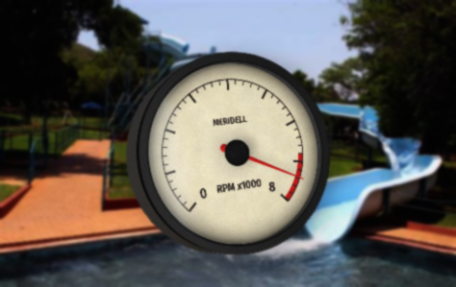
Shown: 7400 (rpm)
